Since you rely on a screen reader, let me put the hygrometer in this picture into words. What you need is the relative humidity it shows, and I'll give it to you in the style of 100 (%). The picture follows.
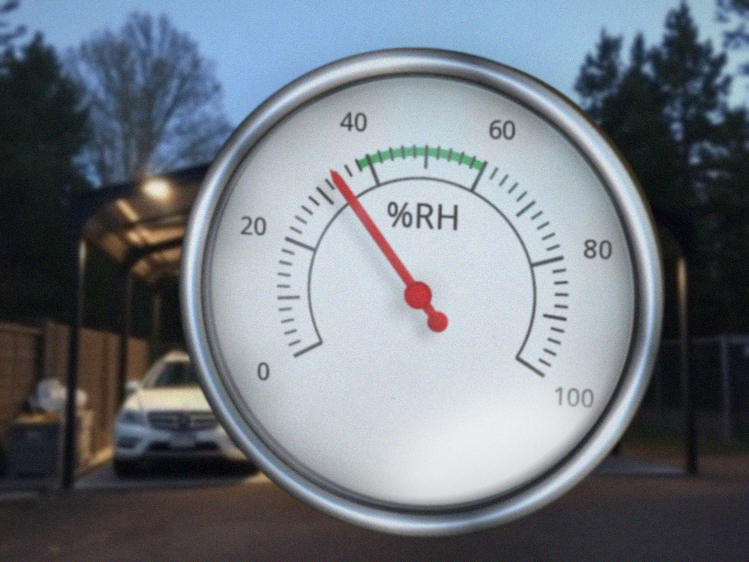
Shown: 34 (%)
